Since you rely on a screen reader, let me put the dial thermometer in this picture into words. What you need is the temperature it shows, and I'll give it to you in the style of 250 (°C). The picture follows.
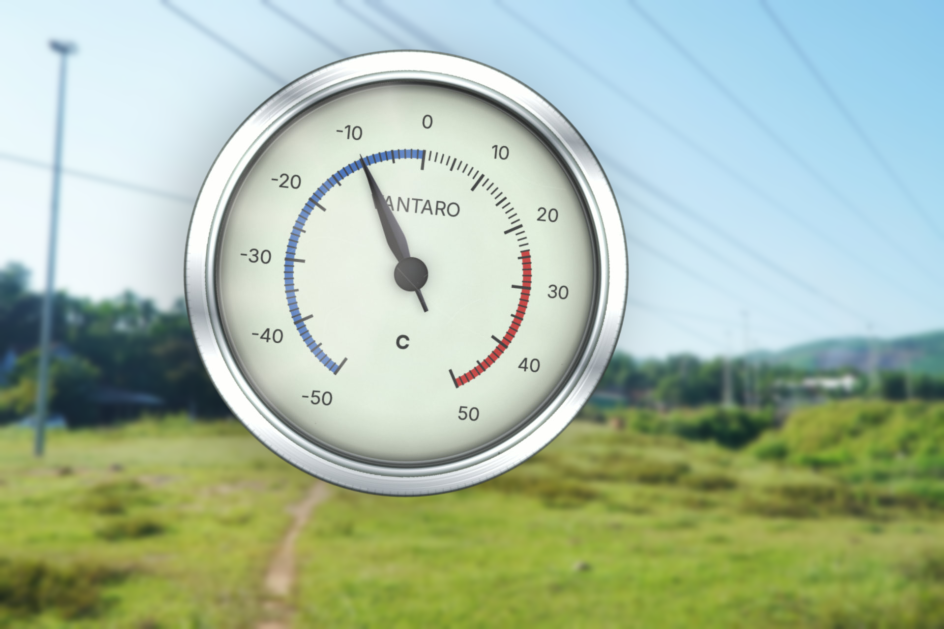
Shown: -10 (°C)
